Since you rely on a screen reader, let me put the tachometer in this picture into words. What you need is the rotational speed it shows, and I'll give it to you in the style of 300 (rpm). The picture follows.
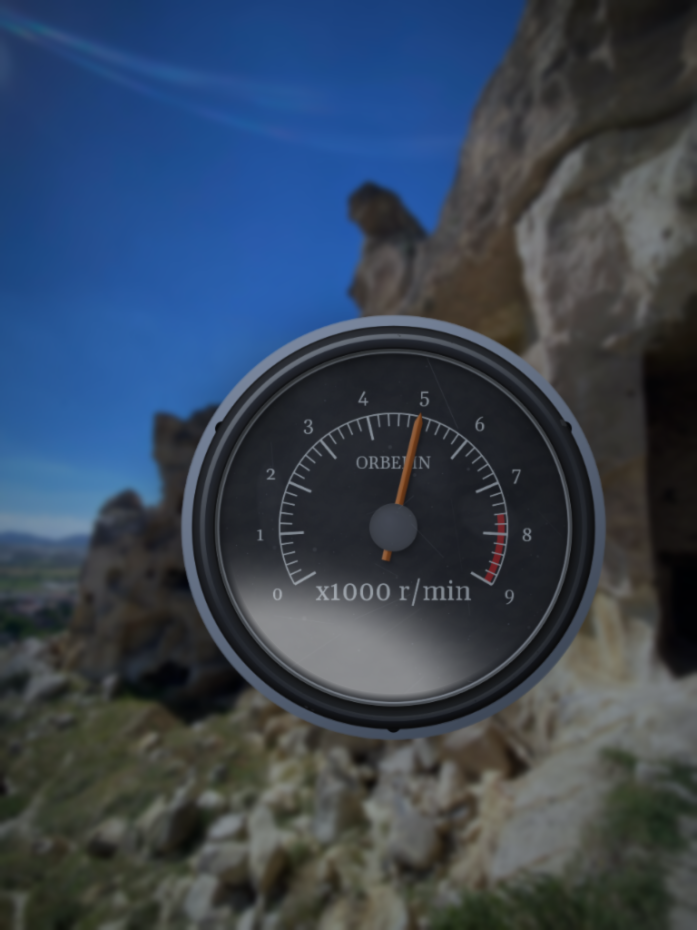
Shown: 5000 (rpm)
